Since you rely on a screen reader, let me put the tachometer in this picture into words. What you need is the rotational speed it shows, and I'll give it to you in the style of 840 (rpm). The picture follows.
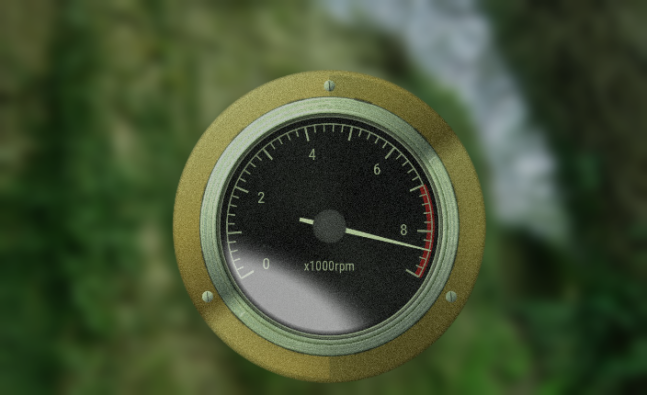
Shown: 8400 (rpm)
